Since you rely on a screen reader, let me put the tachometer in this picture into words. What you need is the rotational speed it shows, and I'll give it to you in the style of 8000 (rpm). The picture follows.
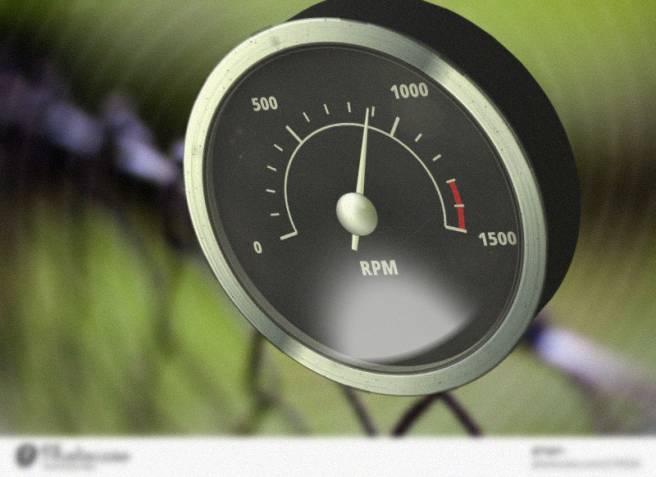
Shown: 900 (rpm)
